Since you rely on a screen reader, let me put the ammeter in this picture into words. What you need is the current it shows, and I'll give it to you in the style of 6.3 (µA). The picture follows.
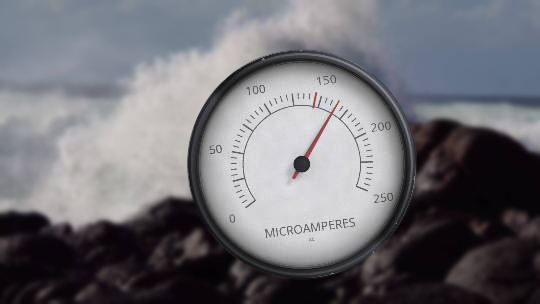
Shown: 165 (µA)
